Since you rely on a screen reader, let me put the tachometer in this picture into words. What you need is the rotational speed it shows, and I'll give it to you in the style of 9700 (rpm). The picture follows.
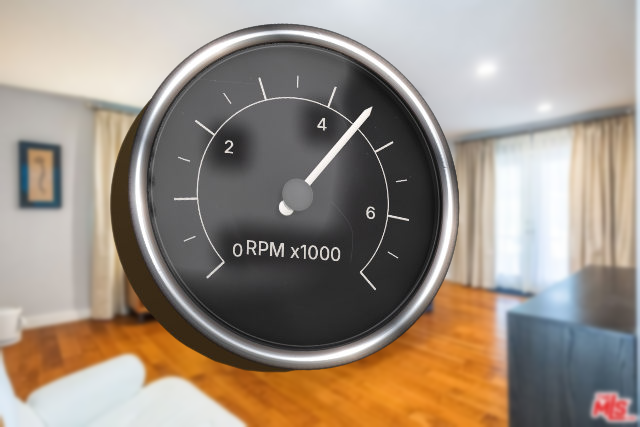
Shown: 4500 (rpm)
